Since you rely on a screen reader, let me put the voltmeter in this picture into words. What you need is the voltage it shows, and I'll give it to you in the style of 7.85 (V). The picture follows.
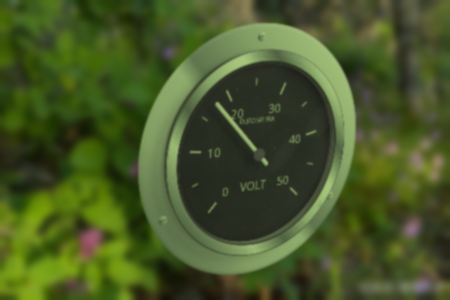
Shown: 17.5 (V)
